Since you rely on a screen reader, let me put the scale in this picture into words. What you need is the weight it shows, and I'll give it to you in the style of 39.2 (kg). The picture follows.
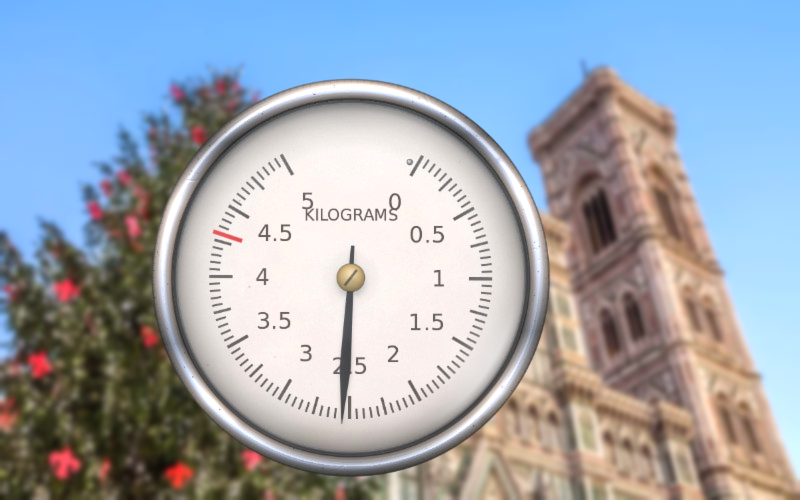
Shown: 2.55 (kg)
